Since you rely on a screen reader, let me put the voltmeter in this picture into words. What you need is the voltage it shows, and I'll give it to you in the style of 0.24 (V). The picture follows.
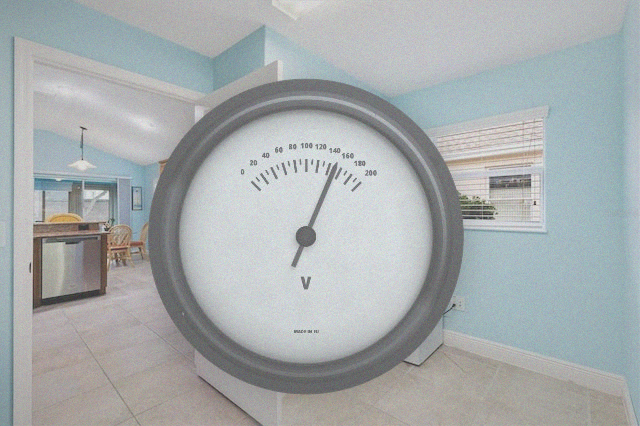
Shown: 150 (V)
